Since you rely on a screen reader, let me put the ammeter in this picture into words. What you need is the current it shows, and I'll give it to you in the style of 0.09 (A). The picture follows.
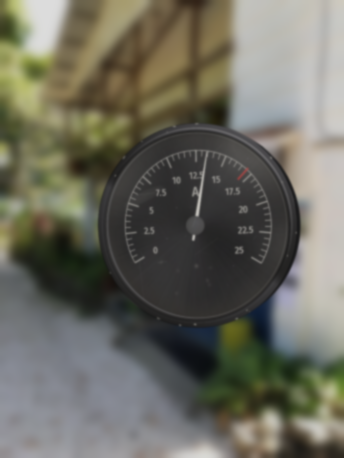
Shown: 13.5 (A)
